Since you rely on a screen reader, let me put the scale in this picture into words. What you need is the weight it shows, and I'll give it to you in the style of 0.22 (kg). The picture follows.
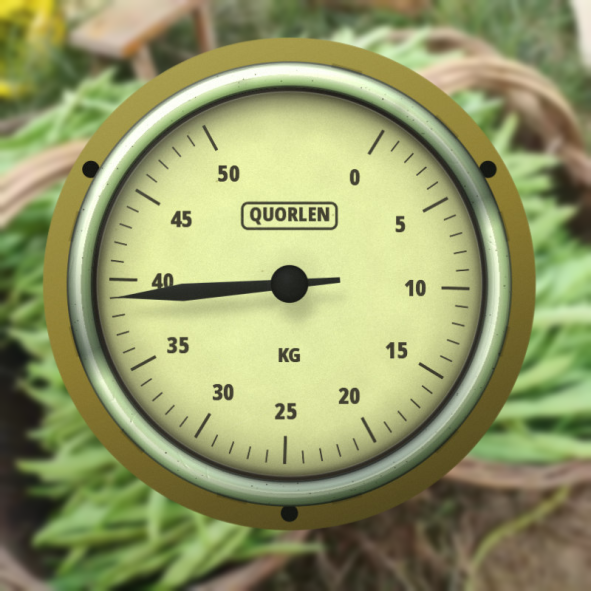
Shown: 39 (kg)
